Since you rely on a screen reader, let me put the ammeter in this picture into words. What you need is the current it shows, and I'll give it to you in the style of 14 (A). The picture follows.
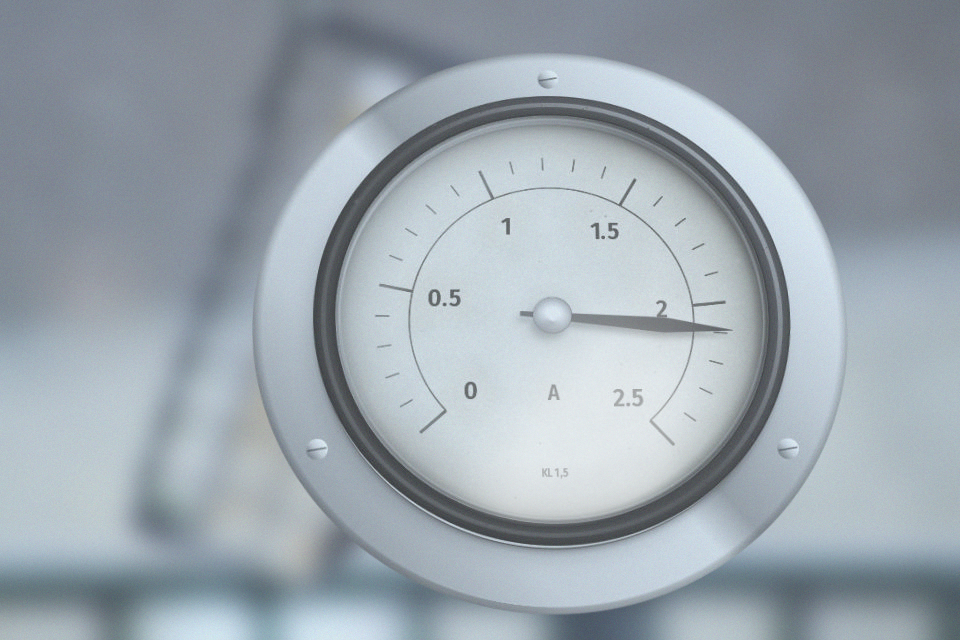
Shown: 2.1 (A)
